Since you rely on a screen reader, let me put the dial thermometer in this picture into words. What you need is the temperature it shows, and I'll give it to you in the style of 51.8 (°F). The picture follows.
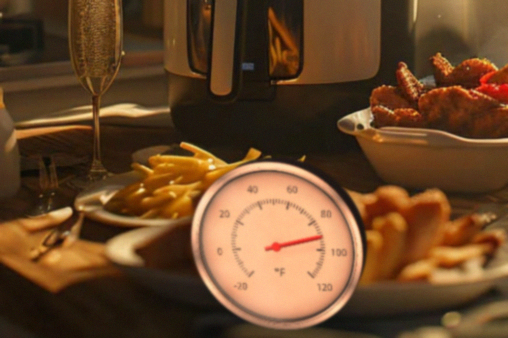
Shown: 90 (°F)
